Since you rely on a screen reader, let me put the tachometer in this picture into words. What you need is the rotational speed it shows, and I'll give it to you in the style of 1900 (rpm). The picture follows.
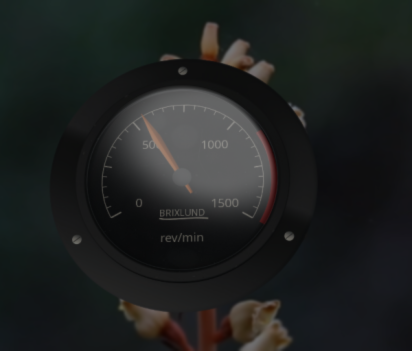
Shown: 550 (rpm)
